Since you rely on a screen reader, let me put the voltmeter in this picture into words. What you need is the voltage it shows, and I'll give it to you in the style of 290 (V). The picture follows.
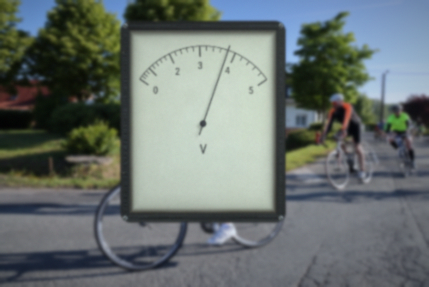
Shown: 3.8 (V)
